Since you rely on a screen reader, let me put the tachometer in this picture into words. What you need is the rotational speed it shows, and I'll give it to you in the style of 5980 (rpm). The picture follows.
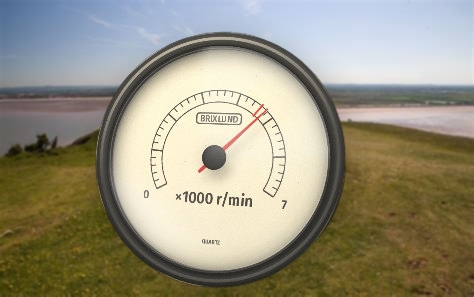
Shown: 4800 (rpm)
